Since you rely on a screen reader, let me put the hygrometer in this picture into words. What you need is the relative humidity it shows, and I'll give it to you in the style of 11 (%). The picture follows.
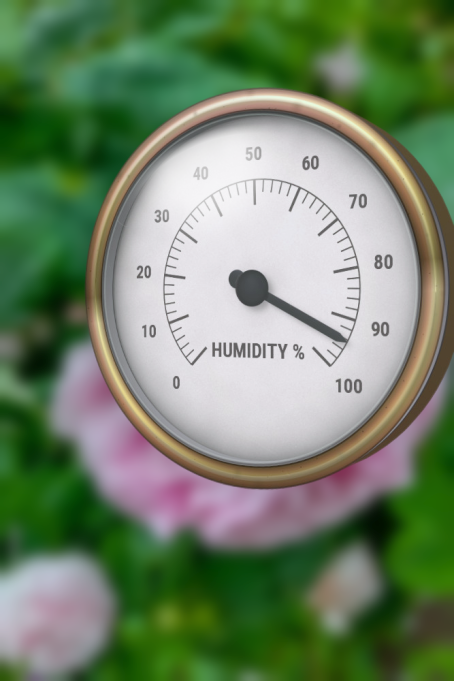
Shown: 94 (%)
